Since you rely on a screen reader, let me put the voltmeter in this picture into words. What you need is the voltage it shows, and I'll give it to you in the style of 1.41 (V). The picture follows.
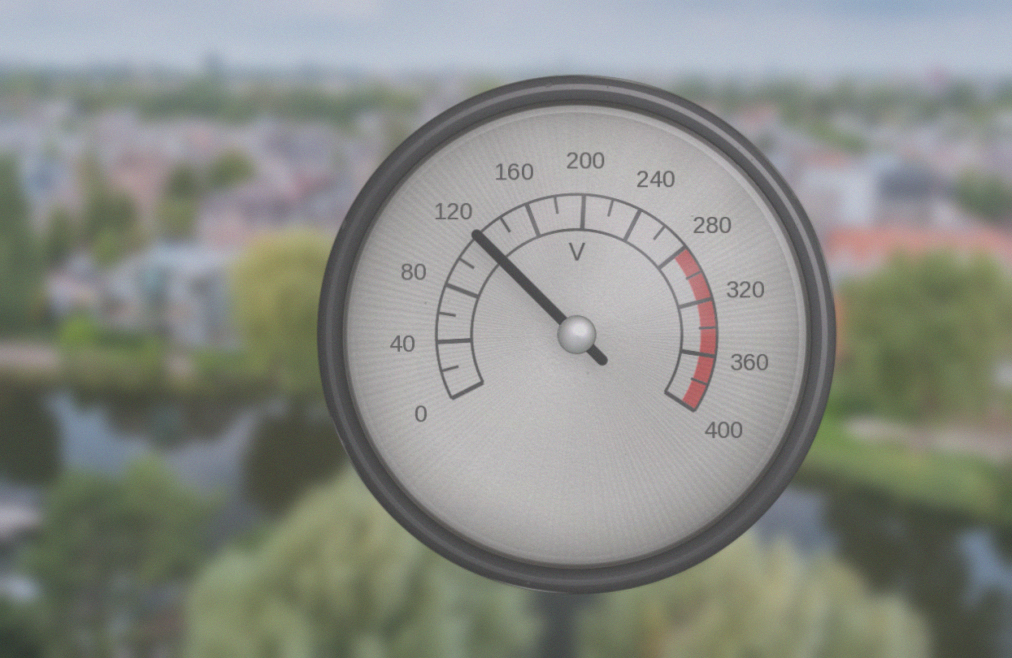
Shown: 120 (V)
